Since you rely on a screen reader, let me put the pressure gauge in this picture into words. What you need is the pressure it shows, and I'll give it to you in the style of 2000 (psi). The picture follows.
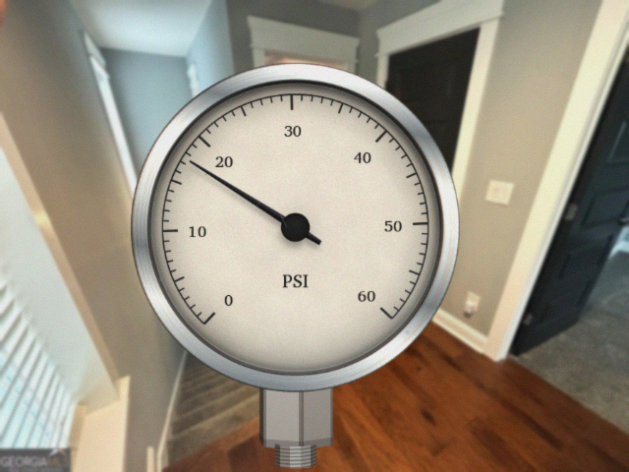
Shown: 17.5 (psi)
